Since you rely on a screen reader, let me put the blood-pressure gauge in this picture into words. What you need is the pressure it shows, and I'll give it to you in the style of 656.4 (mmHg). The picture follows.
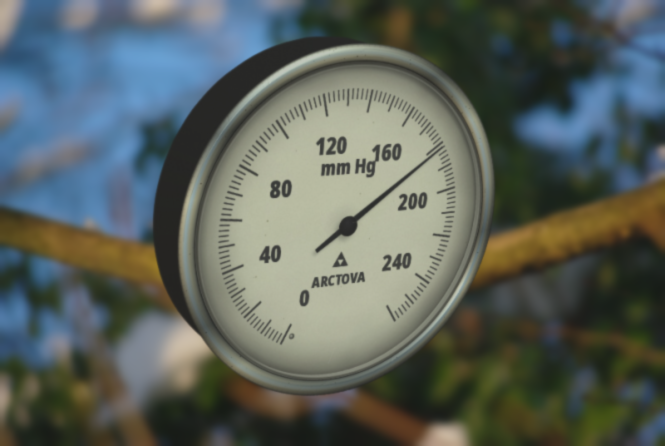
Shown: 180 (mmHg)
